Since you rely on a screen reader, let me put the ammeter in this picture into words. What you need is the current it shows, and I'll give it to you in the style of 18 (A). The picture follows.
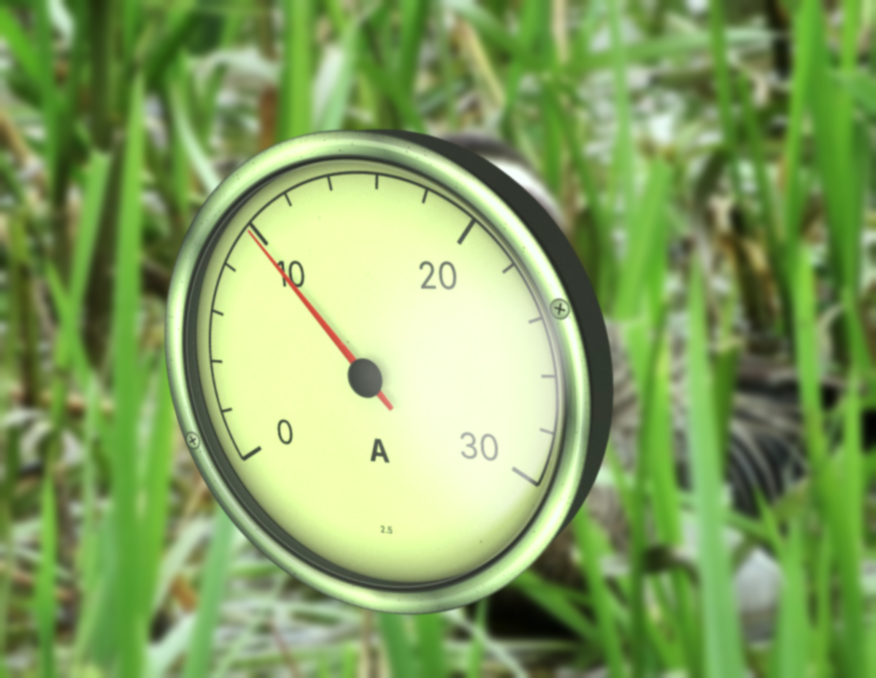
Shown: 10 (A)
